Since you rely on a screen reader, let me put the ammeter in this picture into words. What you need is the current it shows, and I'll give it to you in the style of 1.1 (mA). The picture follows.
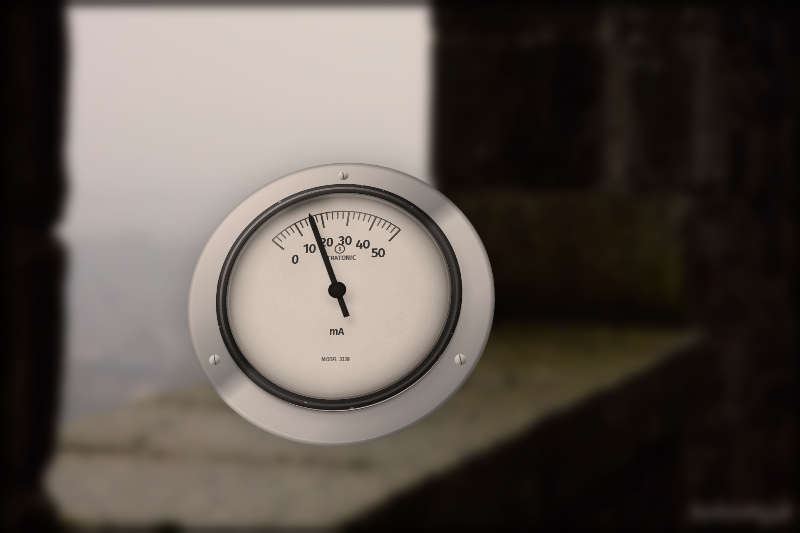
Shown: 16 (mA)
